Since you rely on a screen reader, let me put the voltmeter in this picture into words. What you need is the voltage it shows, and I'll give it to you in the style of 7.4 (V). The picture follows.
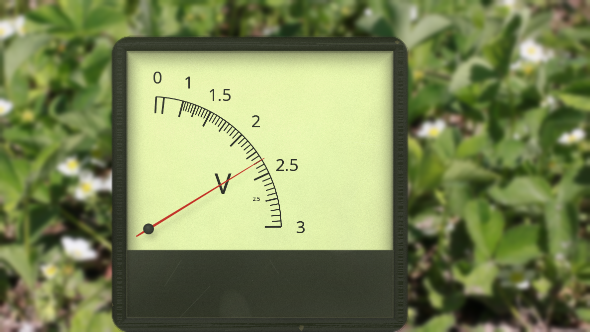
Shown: 2.35 (V)
